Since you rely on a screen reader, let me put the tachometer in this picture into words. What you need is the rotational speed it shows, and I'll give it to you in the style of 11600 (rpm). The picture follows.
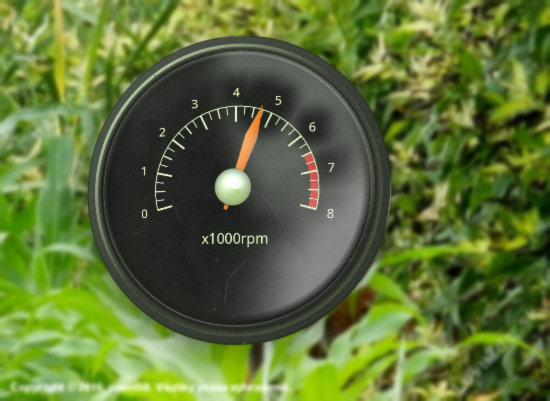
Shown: 4750 (rpm)
